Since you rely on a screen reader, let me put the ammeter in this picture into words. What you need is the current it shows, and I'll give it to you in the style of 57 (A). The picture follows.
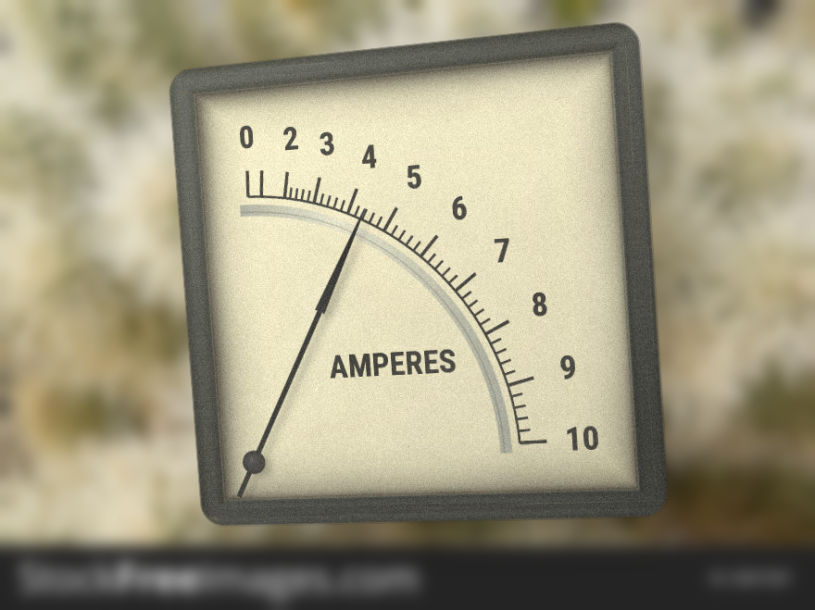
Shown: 4.4 (A)
